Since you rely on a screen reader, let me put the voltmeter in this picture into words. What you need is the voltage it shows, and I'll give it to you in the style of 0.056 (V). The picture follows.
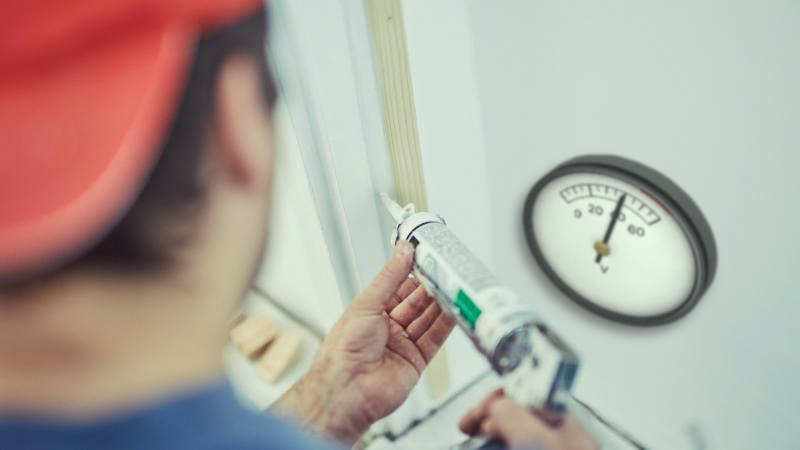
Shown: 40 (V)
